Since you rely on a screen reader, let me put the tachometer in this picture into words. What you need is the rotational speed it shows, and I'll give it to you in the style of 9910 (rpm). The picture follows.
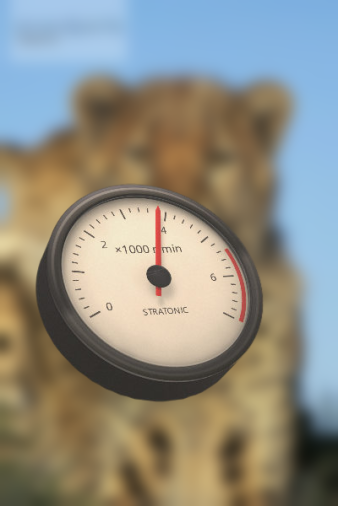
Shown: 3800 (rpm)
